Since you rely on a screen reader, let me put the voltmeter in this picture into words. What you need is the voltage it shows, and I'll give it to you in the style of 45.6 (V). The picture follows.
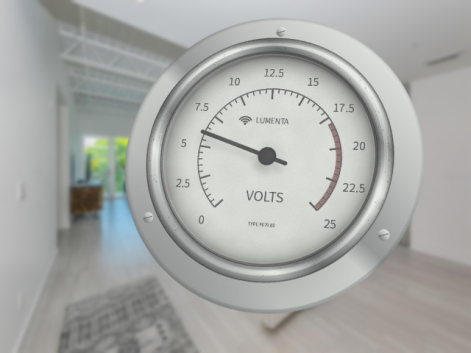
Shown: 6 (V)
